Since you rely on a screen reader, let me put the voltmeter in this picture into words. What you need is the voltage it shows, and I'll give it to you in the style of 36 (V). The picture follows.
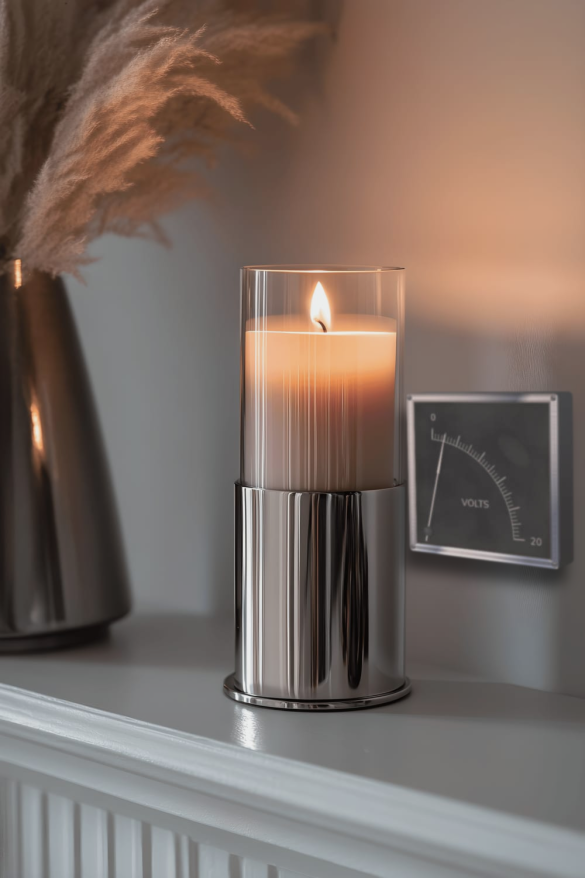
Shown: 2 (V)
